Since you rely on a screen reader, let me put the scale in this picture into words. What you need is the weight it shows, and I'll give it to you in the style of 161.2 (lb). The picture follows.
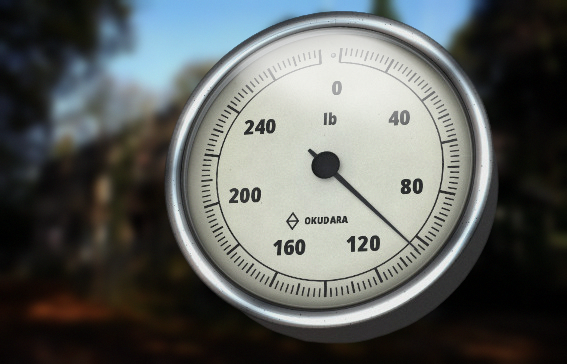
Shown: 104 (lb)
